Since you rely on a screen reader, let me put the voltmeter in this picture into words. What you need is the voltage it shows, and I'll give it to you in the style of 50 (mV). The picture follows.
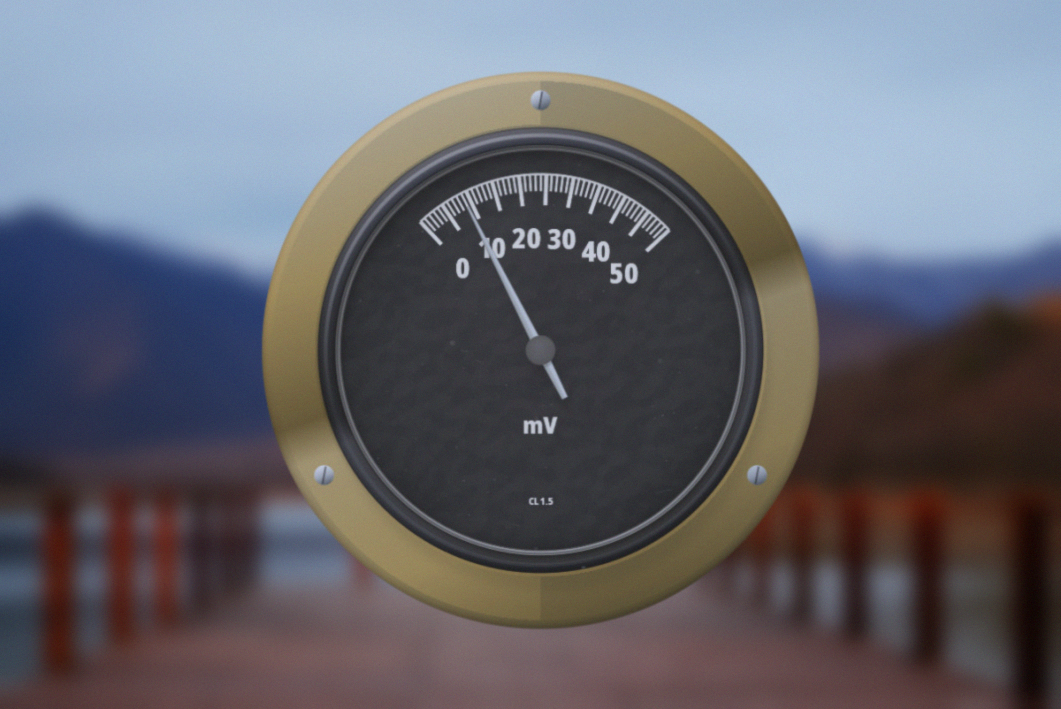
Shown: 9 (mV)
